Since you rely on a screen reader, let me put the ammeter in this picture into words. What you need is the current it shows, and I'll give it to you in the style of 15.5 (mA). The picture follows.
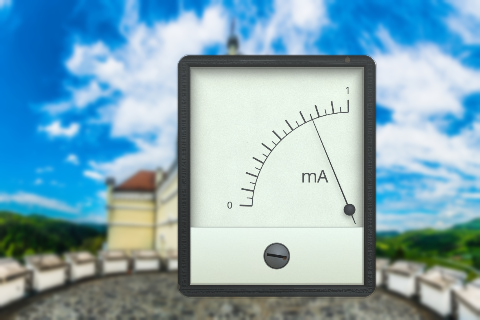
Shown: 0.75 (mA)
